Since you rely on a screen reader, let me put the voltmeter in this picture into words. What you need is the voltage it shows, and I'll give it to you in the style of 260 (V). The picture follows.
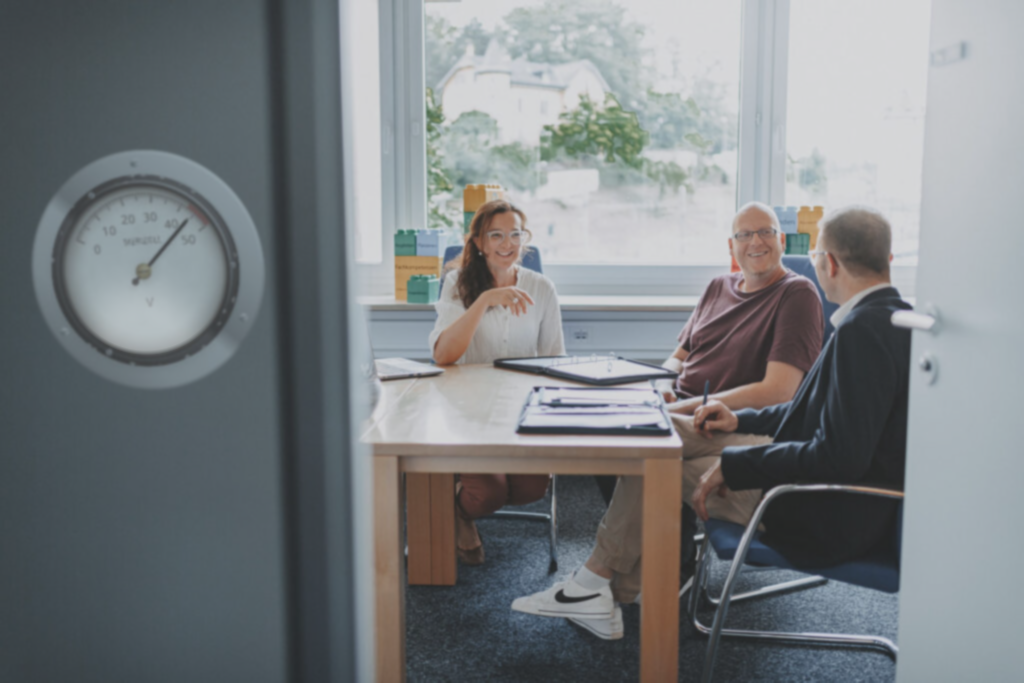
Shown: 45 (V)
